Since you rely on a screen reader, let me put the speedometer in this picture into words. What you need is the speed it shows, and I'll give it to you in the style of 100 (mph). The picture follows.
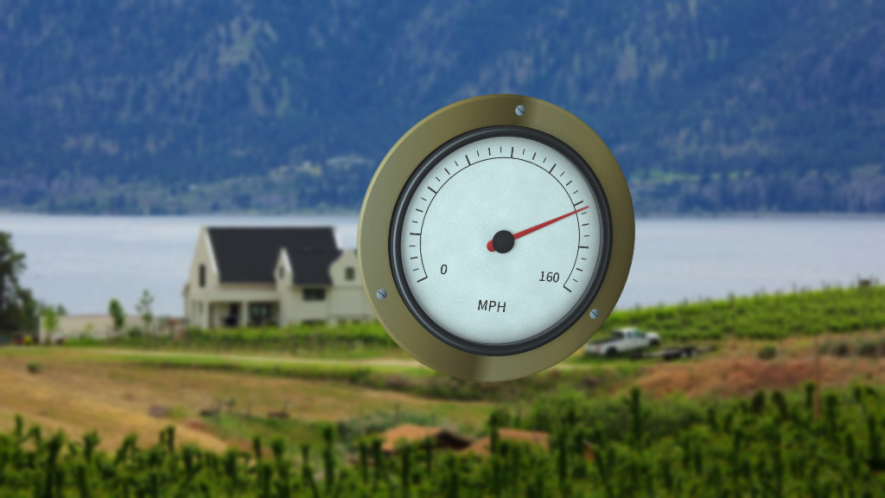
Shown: 122.5 (mph)
